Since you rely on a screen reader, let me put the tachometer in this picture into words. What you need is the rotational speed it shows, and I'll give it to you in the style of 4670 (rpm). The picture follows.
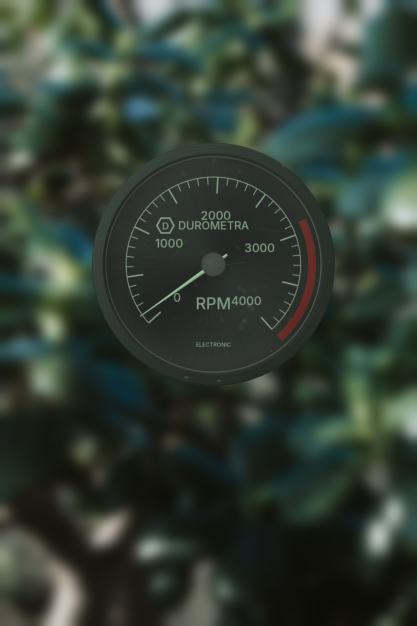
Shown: 100 (rpm)
